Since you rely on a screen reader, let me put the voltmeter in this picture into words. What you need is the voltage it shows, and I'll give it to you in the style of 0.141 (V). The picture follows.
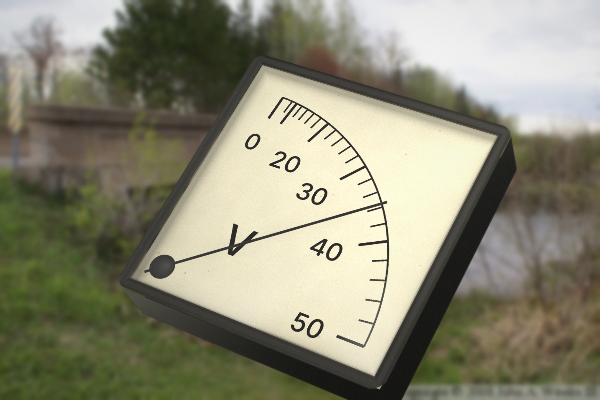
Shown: 36 (V)
